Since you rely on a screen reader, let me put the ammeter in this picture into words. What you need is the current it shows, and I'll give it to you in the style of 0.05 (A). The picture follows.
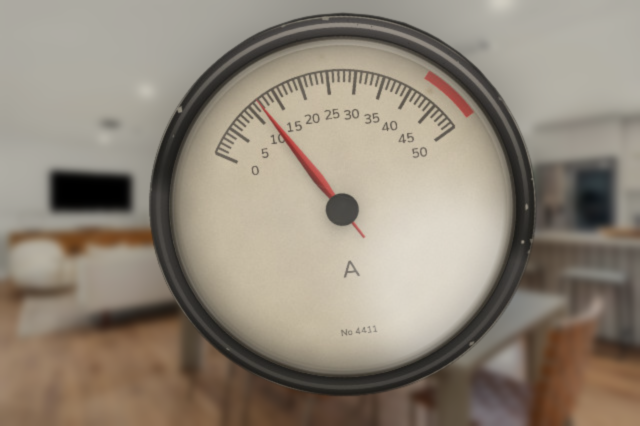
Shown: 12 (A)
